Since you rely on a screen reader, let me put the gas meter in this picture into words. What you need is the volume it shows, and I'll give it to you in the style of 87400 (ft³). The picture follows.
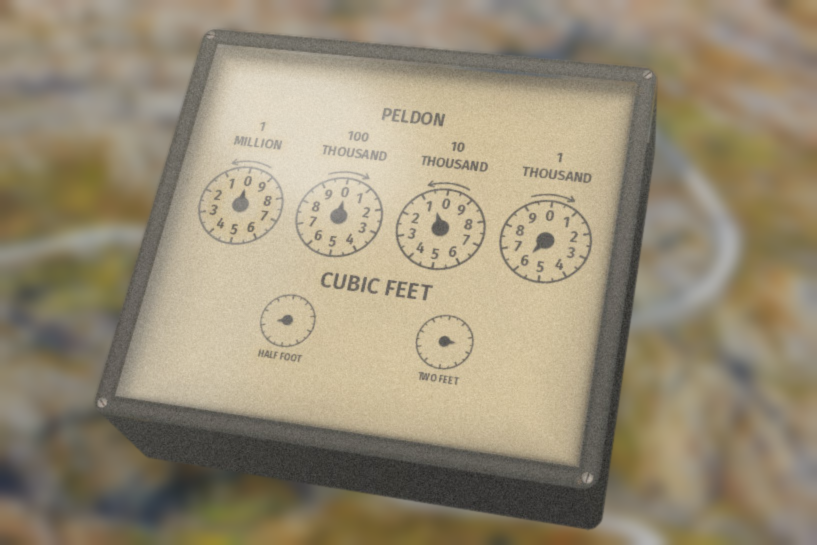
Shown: 600 (ft³)
